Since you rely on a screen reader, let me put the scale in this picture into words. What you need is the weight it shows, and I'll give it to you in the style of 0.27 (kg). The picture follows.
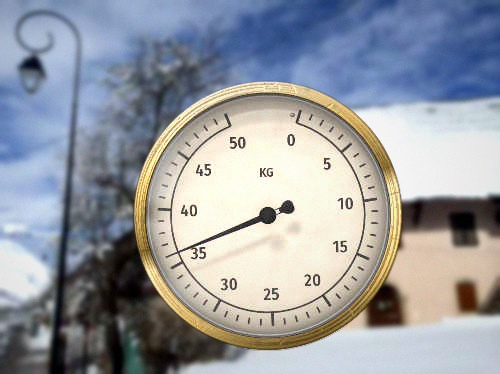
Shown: 36 (kg)
